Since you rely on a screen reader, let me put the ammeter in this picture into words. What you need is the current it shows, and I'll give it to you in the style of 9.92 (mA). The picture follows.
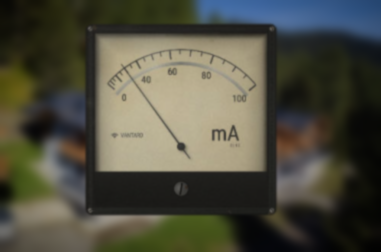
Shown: 30 (mA)
